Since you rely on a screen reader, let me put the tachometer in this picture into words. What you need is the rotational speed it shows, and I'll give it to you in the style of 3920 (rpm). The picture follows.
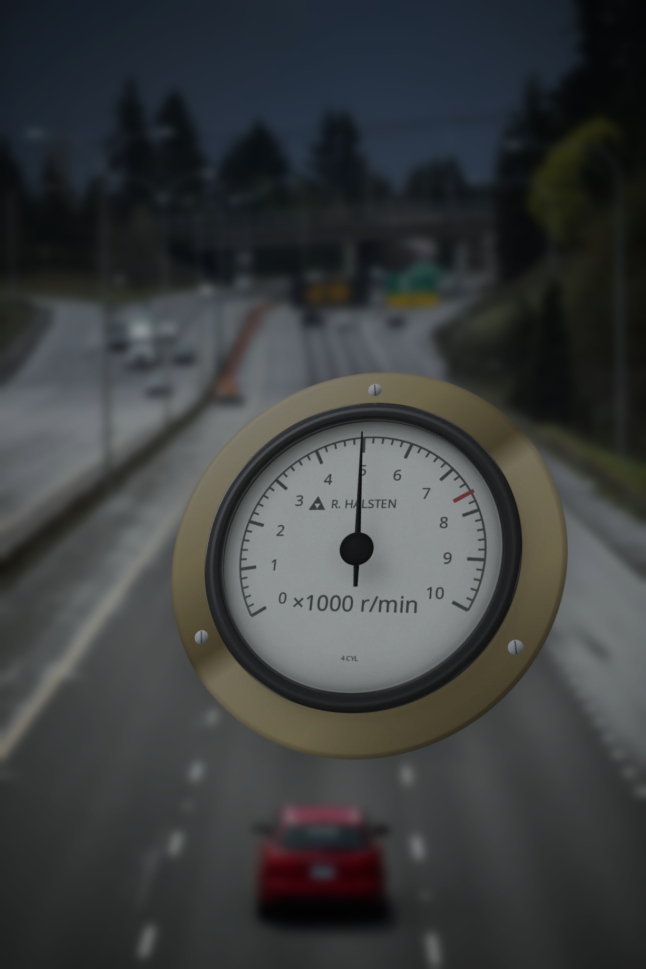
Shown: 5000 (rpm)
